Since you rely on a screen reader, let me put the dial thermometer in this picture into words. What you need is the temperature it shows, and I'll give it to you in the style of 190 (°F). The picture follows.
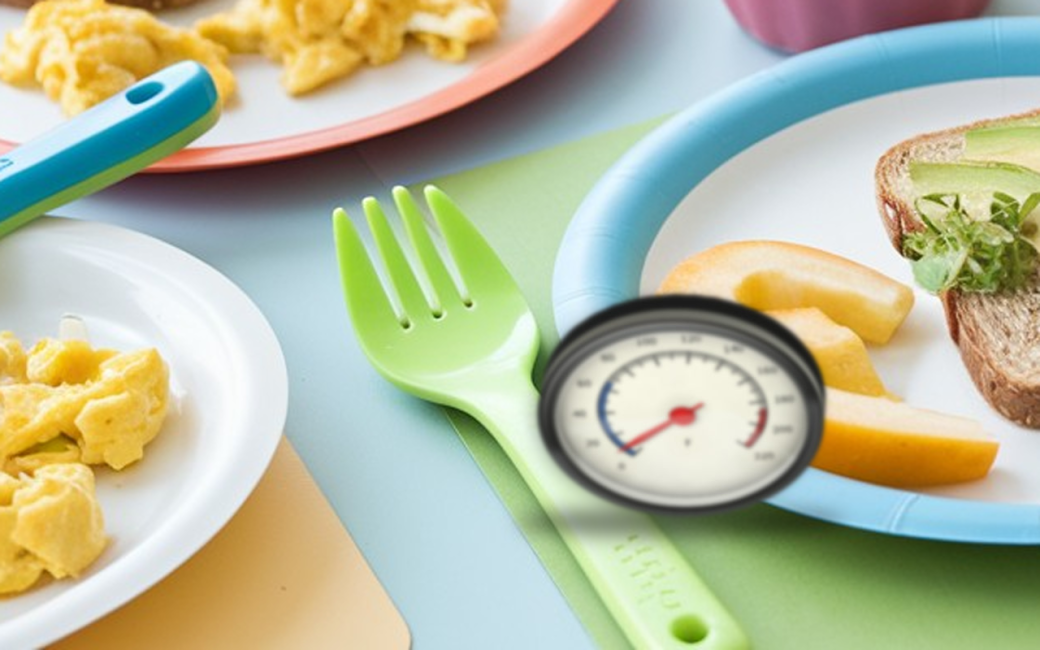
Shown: 10 (°F)
